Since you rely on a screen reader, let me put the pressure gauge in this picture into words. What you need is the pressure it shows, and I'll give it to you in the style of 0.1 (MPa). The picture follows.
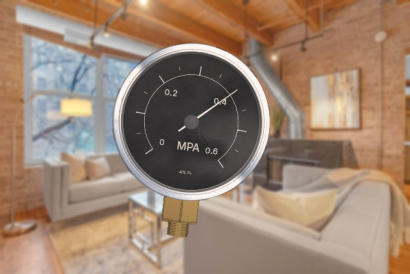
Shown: 0.4 (MPa)
